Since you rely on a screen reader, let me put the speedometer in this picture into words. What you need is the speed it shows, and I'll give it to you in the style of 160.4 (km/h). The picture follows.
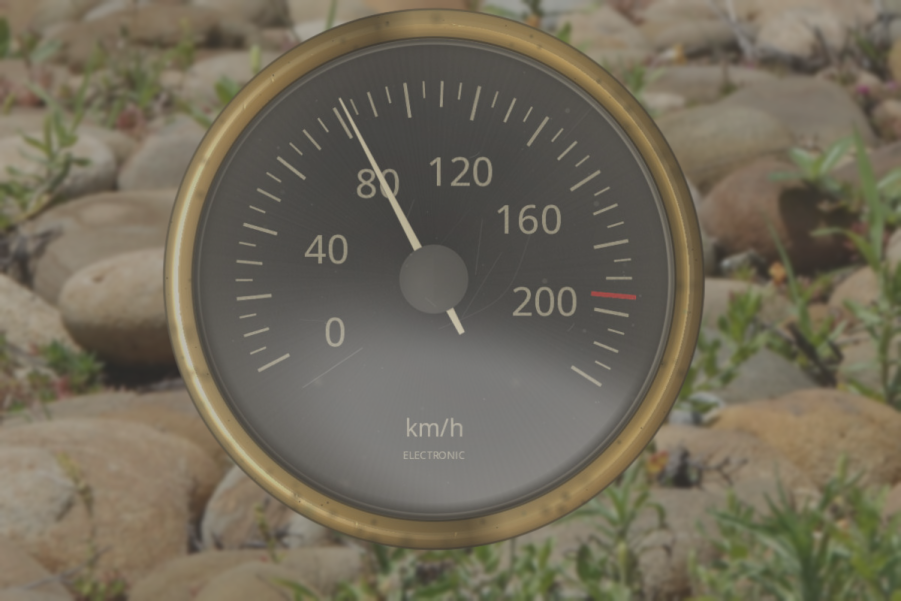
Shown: 82.5 (km/h)
